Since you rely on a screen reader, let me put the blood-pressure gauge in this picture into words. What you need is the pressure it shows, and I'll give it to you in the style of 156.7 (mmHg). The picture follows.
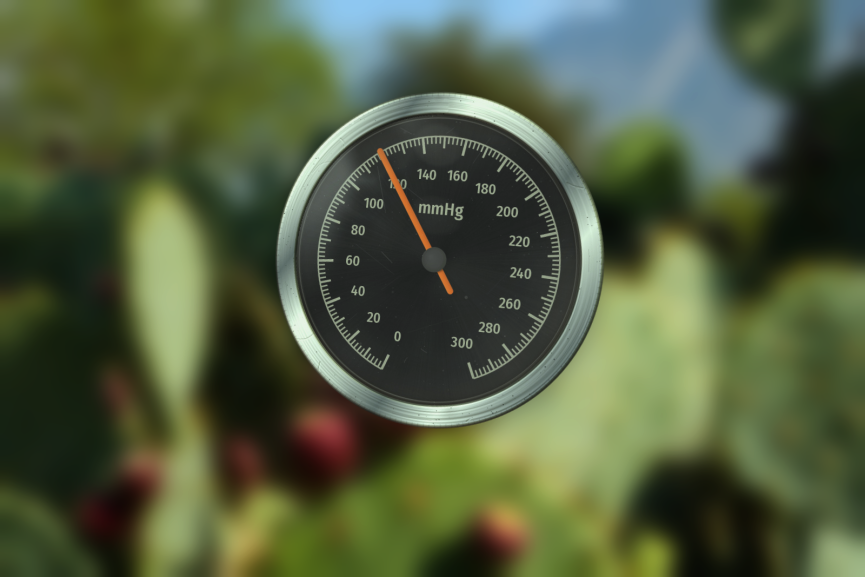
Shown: 120 (mmHg)
